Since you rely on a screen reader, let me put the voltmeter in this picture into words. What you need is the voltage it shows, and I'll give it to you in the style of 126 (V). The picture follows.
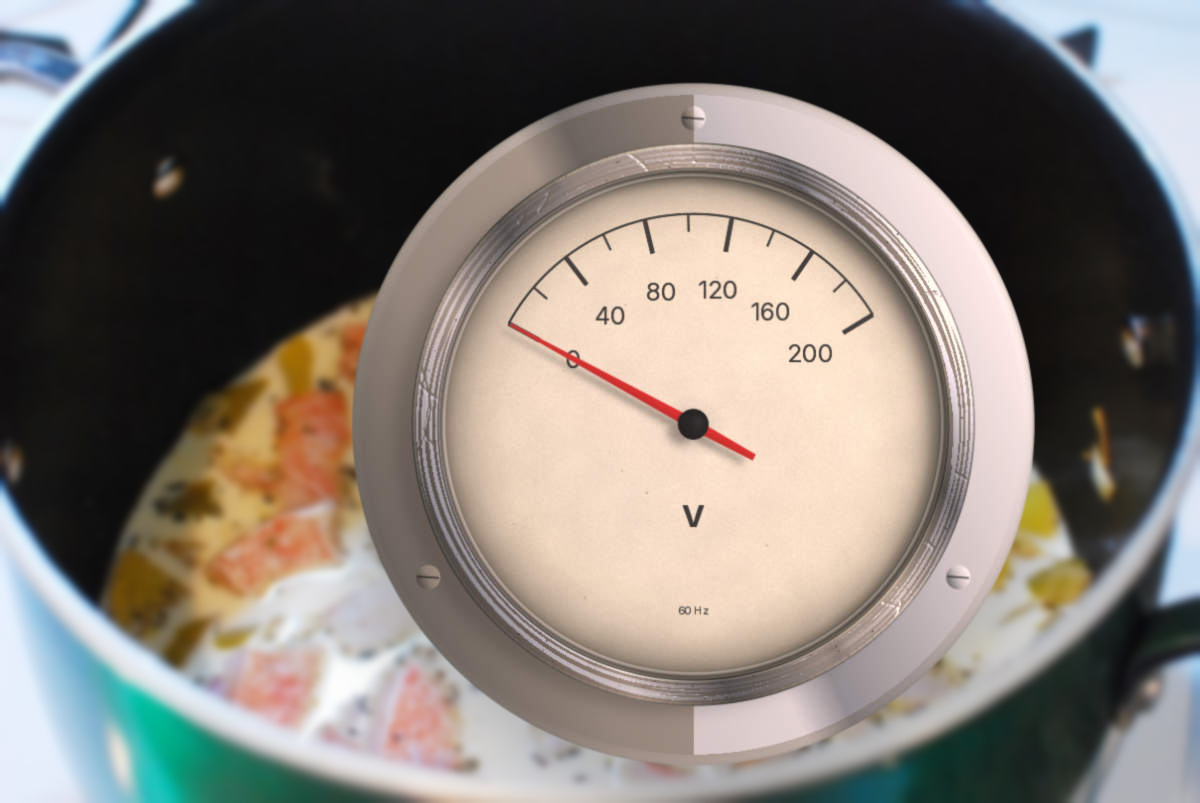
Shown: 0 (V)
